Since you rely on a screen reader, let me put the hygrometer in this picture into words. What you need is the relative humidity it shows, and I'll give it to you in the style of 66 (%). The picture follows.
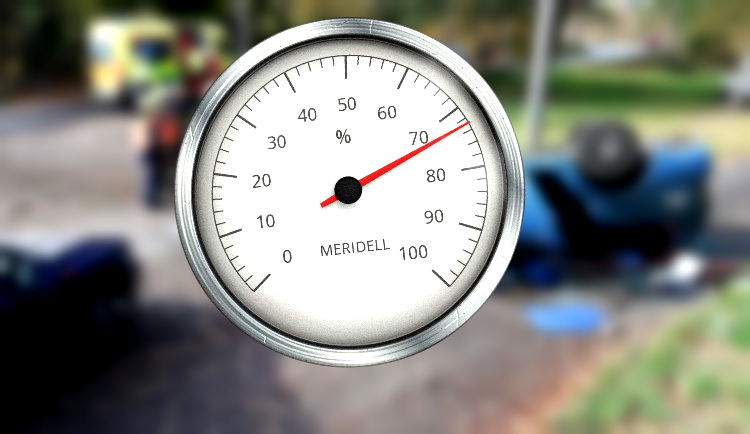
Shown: 73 (%)
